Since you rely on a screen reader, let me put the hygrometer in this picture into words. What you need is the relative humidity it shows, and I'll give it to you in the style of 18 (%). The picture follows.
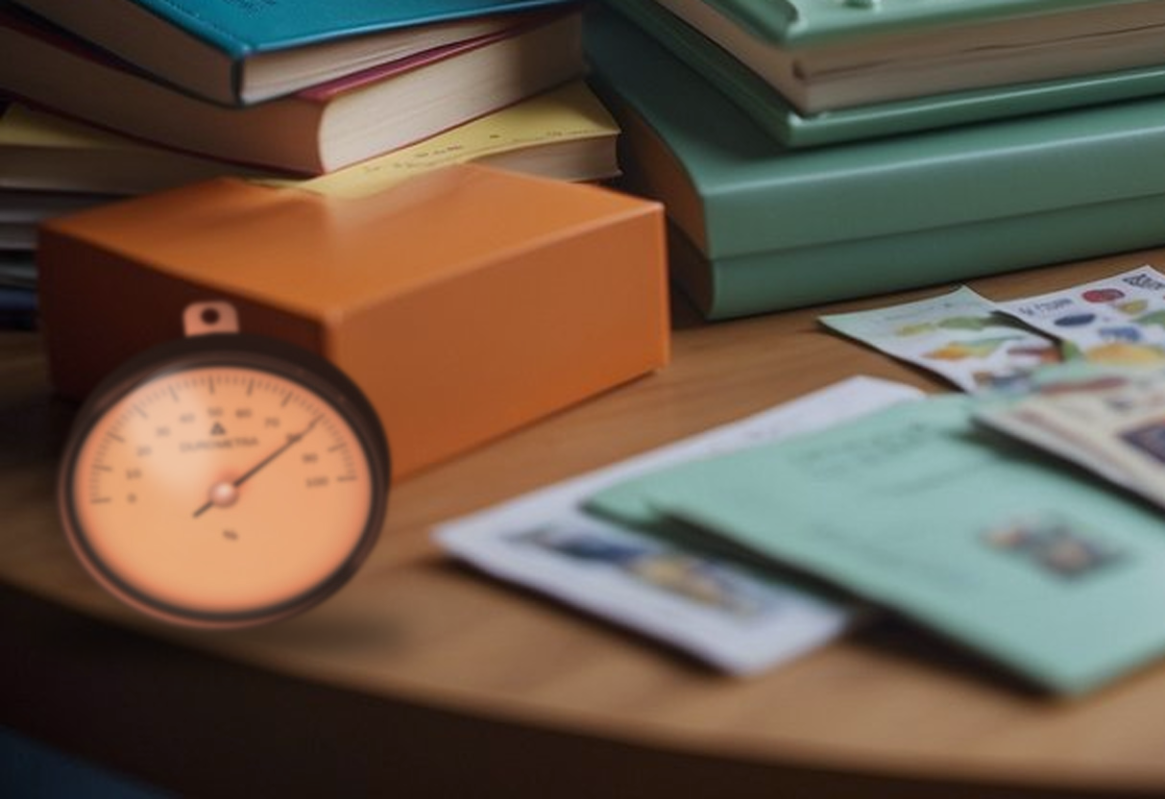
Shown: 80 (%)
